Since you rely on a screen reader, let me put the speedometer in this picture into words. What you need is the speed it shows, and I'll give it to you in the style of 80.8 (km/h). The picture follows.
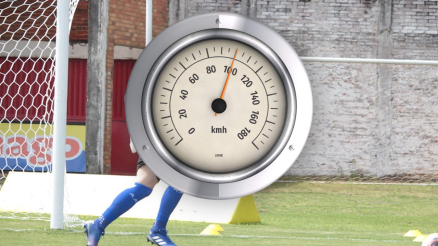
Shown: 100 (km/h)
